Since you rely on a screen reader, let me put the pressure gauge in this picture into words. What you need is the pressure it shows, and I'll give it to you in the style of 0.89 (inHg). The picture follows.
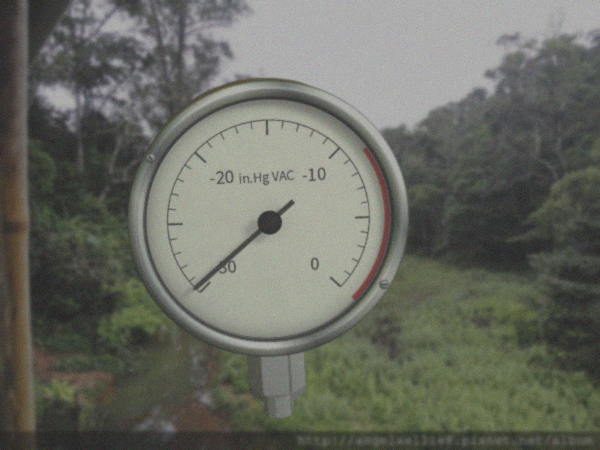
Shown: -29.5 (inHg)
